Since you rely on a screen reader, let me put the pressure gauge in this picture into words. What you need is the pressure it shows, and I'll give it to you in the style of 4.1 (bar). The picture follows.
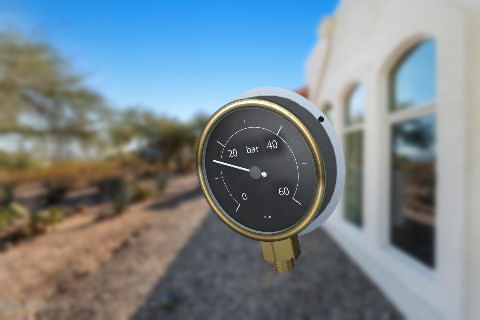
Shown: 15 (bar)
